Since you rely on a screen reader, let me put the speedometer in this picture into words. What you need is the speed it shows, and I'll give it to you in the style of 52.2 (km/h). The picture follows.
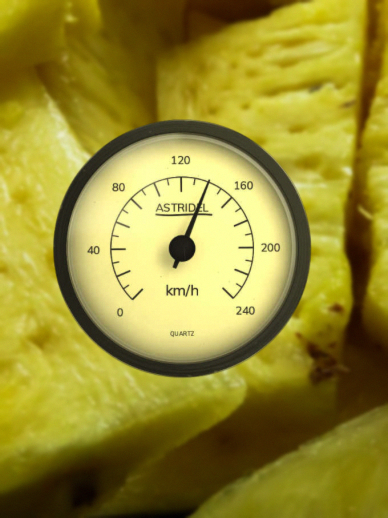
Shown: 140 (km/h)
